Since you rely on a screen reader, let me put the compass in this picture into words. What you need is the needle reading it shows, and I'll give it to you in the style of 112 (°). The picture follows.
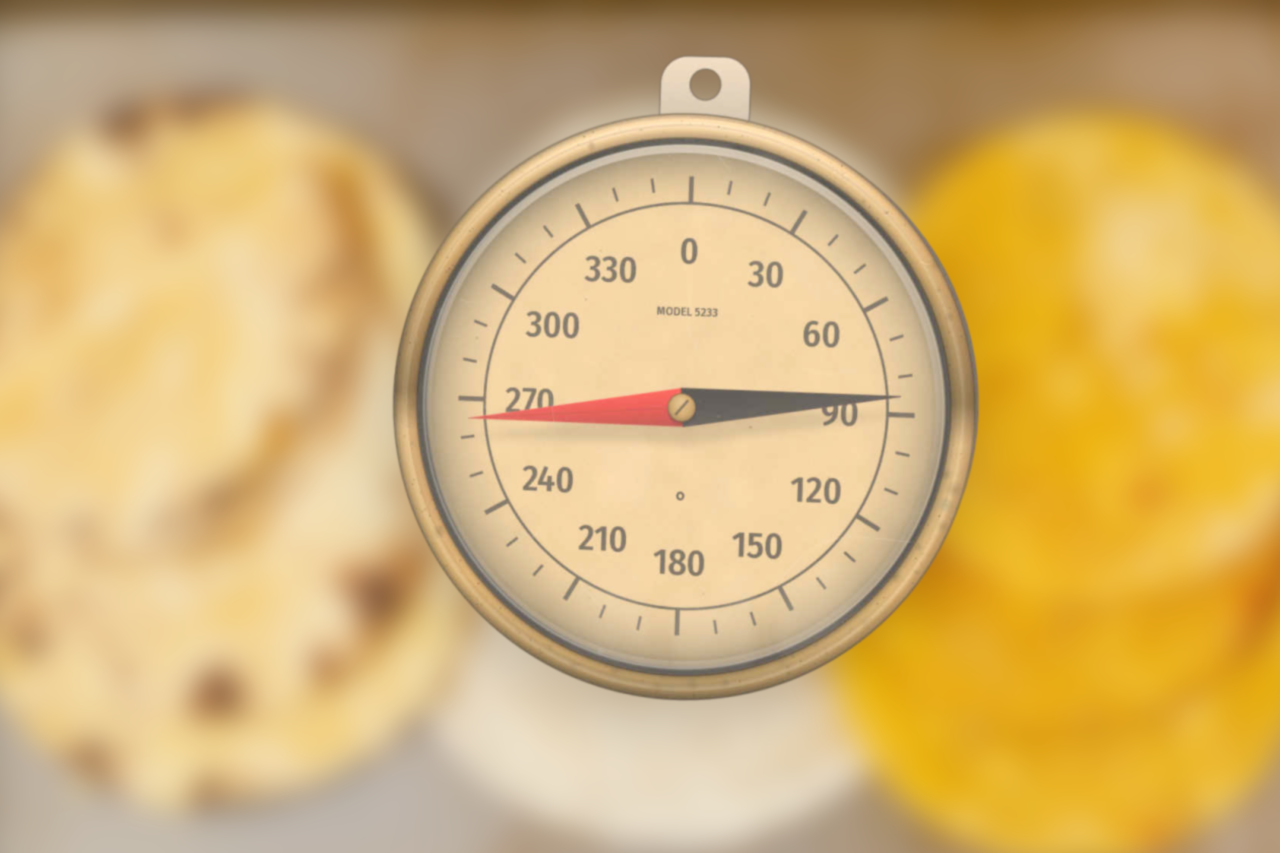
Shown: 265 (°)
